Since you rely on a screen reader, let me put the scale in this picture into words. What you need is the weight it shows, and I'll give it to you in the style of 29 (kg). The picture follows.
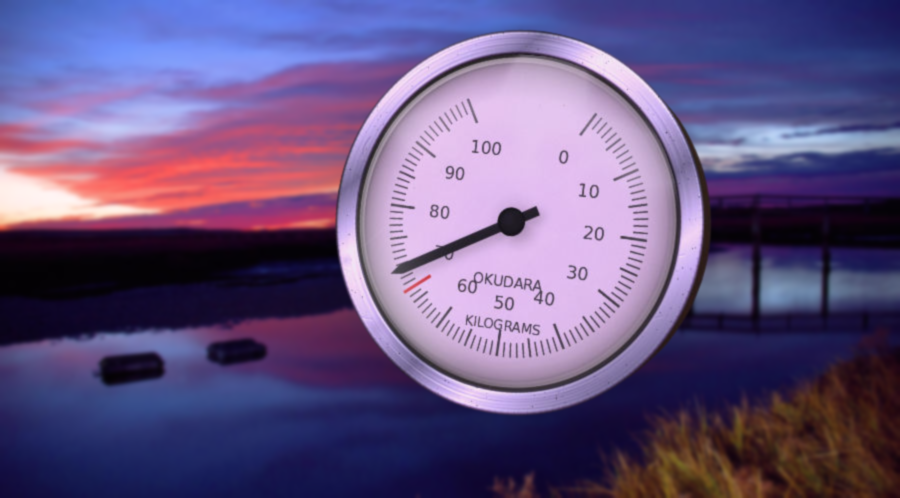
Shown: 70 (kg)
